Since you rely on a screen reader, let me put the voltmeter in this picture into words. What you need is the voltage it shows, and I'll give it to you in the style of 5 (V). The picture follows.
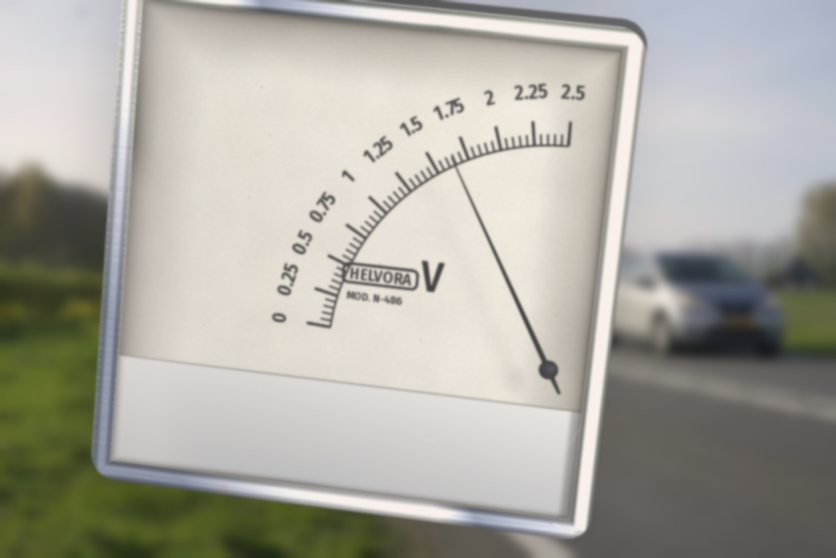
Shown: 1.65 (V)
